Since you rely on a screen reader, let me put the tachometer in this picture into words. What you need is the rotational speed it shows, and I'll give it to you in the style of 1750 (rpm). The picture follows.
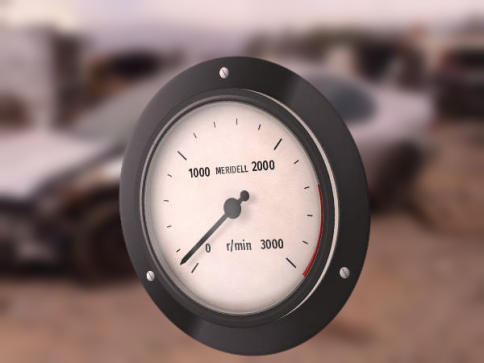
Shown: 100 (rpm)
